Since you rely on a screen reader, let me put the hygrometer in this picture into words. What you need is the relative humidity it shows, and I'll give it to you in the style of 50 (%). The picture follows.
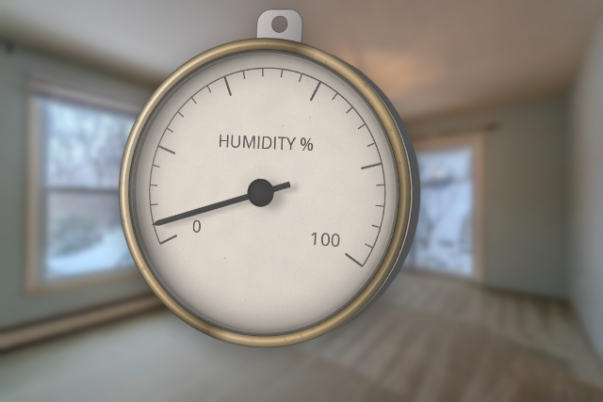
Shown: 4 (%)
